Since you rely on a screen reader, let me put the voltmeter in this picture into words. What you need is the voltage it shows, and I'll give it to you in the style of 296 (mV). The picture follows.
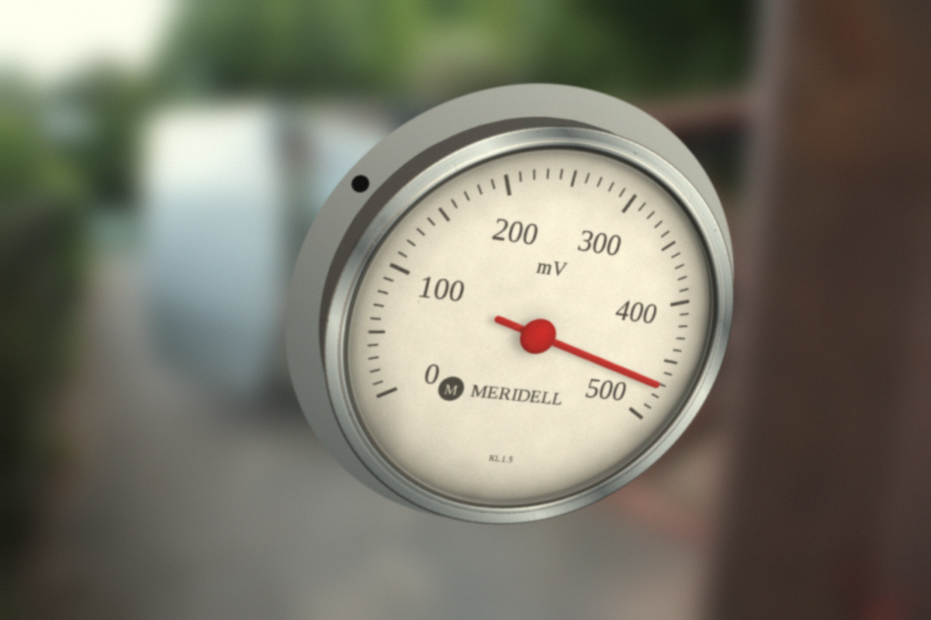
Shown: 470 (mV)
